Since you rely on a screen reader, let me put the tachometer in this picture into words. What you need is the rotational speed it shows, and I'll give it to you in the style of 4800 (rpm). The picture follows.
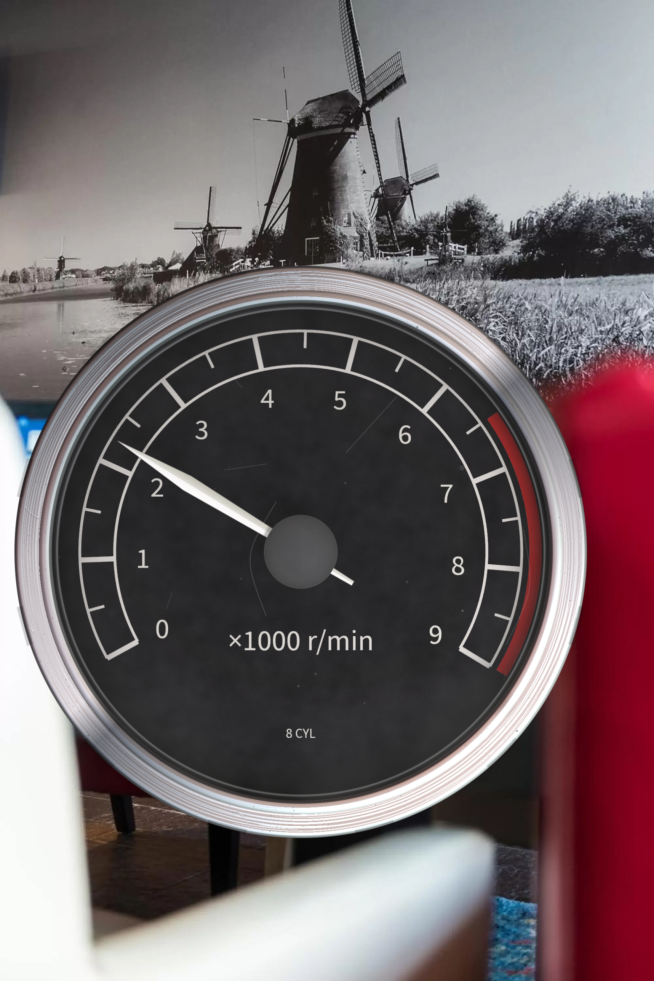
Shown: 2250 (rpm)
